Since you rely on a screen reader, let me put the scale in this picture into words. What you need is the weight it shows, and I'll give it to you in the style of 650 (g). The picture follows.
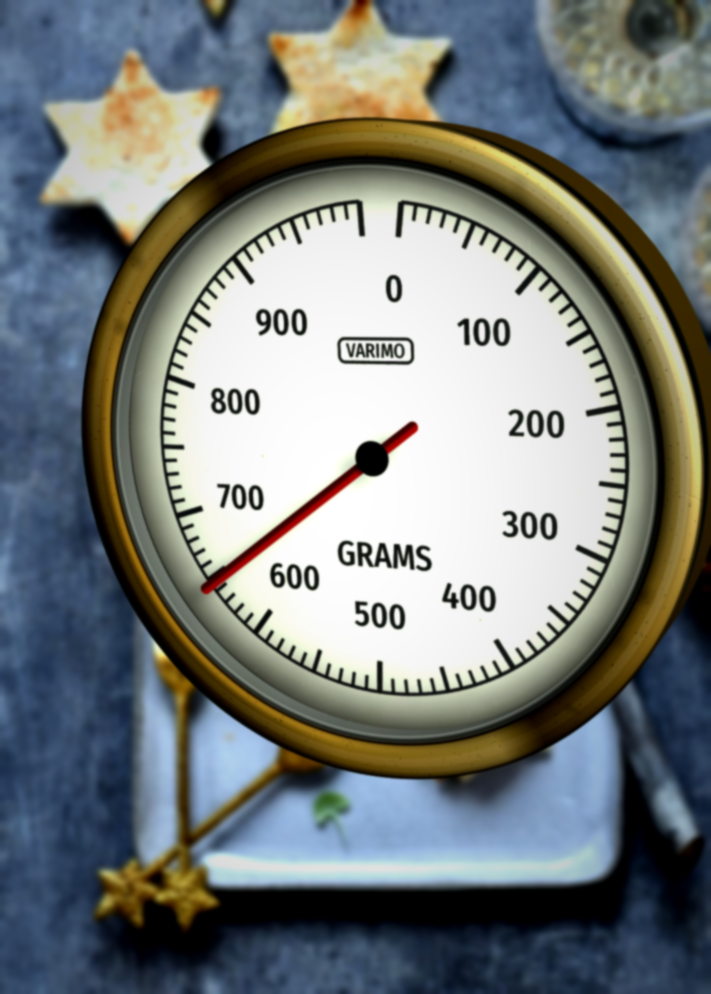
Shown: 645 (g)
